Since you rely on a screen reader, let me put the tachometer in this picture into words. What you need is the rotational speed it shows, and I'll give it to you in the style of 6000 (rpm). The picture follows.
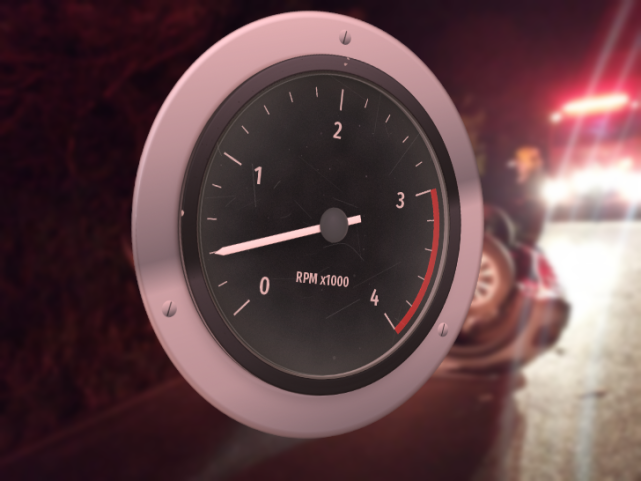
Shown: 400 (rpm)
